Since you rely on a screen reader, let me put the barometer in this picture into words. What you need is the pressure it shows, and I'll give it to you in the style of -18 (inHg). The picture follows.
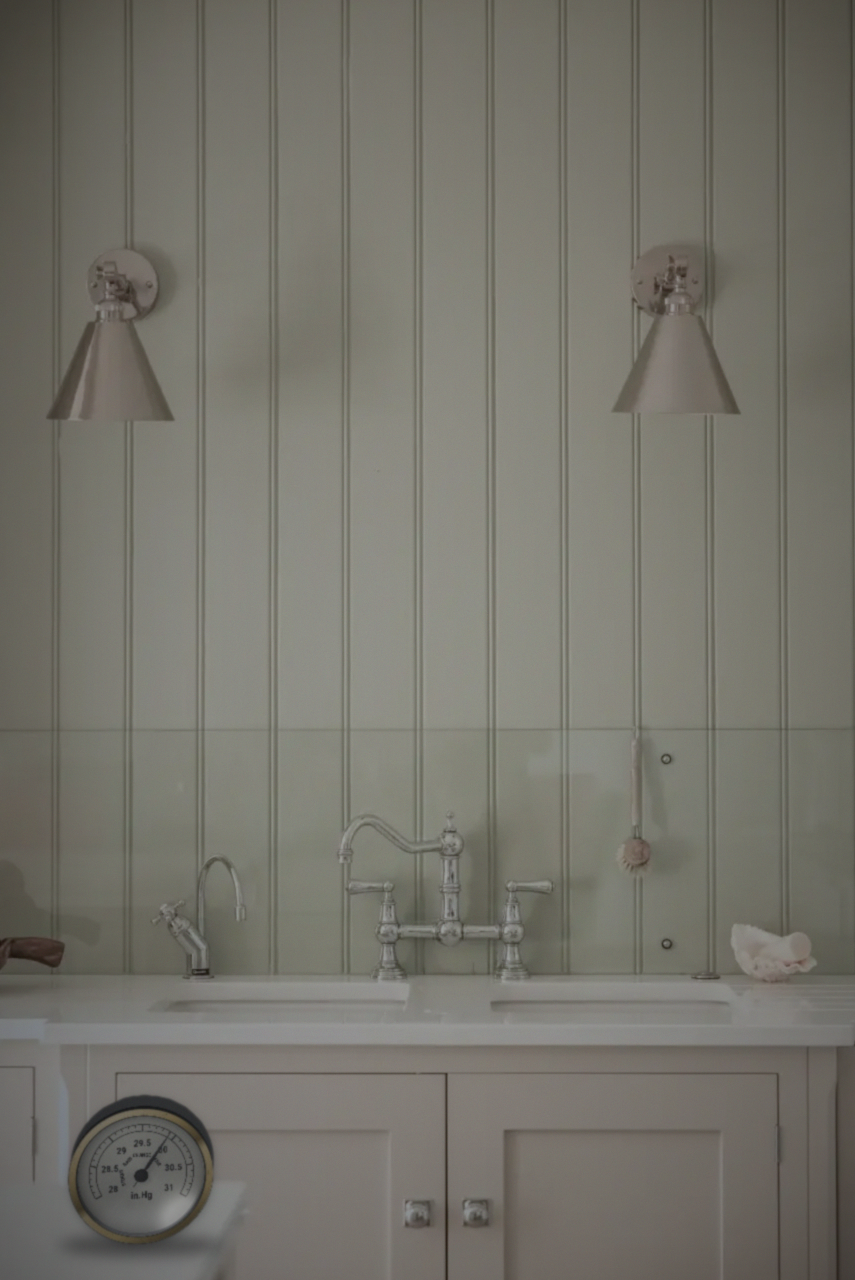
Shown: 29.9 (inHg)
